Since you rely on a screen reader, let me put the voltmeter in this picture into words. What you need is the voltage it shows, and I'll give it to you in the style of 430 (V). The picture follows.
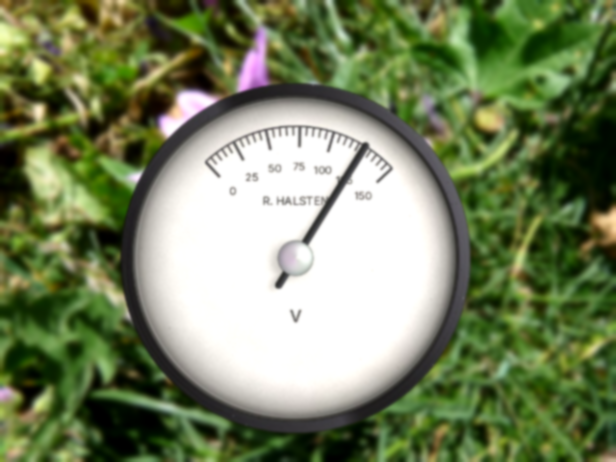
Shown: 125 (V)
